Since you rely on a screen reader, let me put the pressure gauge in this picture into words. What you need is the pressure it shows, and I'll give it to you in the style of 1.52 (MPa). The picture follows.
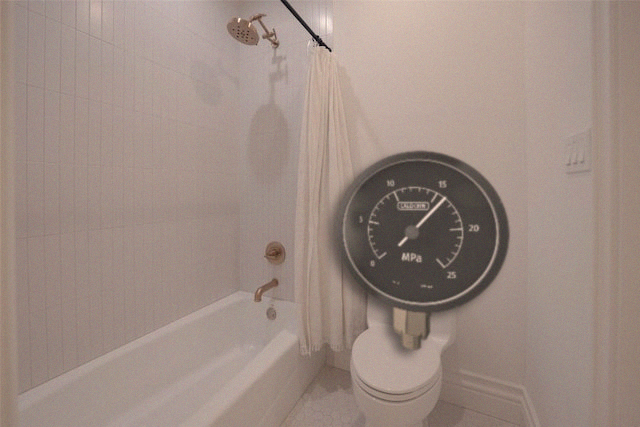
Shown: 16 (MPa)
